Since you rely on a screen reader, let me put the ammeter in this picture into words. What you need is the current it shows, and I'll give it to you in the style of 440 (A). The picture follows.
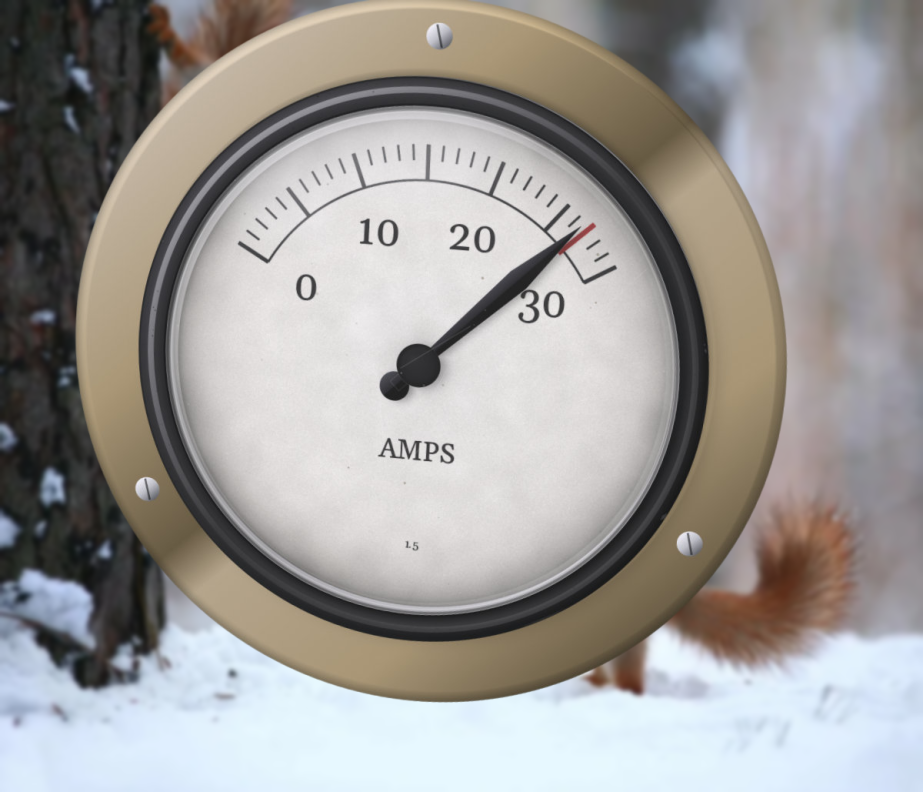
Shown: 26.5 (A)
